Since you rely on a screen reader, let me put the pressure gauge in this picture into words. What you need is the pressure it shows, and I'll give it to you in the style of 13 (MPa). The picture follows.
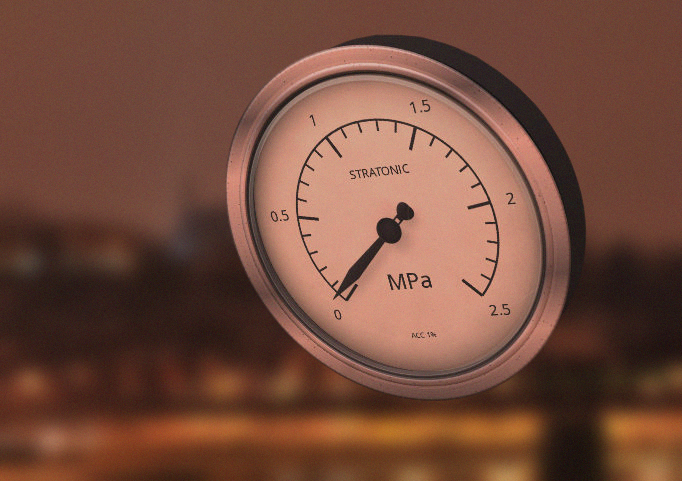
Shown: 0.05 (MPa)
